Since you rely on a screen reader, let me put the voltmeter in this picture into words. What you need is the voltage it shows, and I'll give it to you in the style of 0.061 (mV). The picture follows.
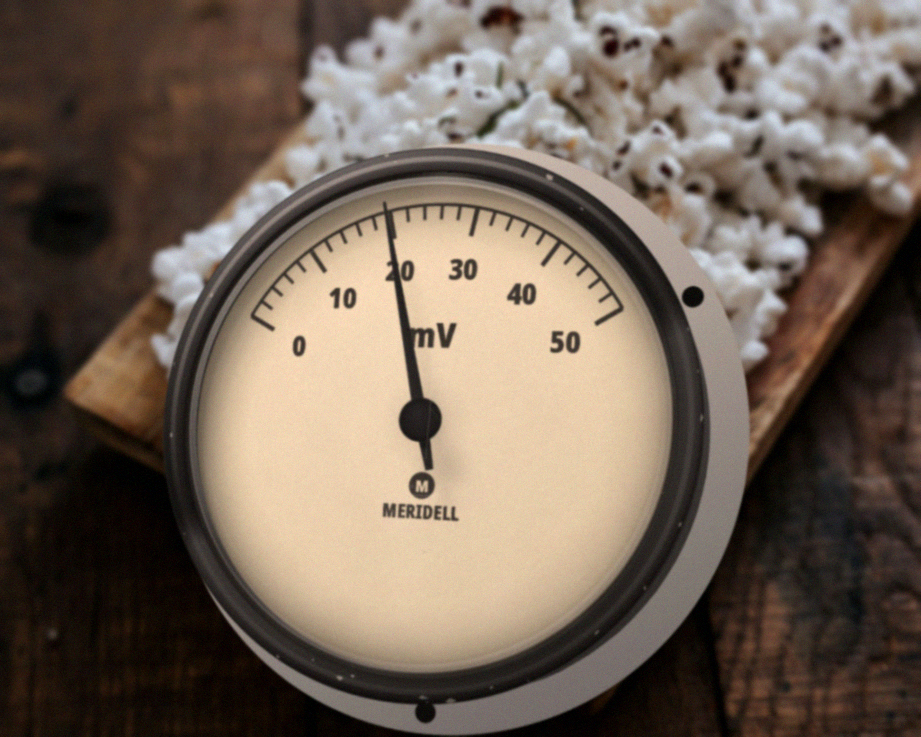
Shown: 20 (mV)
